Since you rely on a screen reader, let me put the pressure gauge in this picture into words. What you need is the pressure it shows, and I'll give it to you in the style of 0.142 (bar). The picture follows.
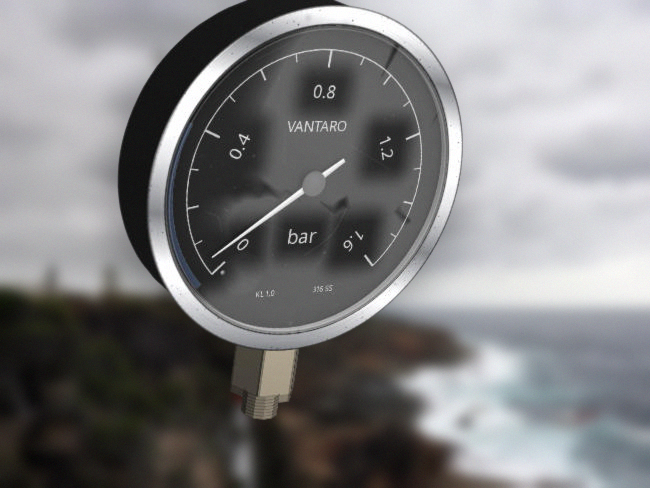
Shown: 0.05 (bar)
